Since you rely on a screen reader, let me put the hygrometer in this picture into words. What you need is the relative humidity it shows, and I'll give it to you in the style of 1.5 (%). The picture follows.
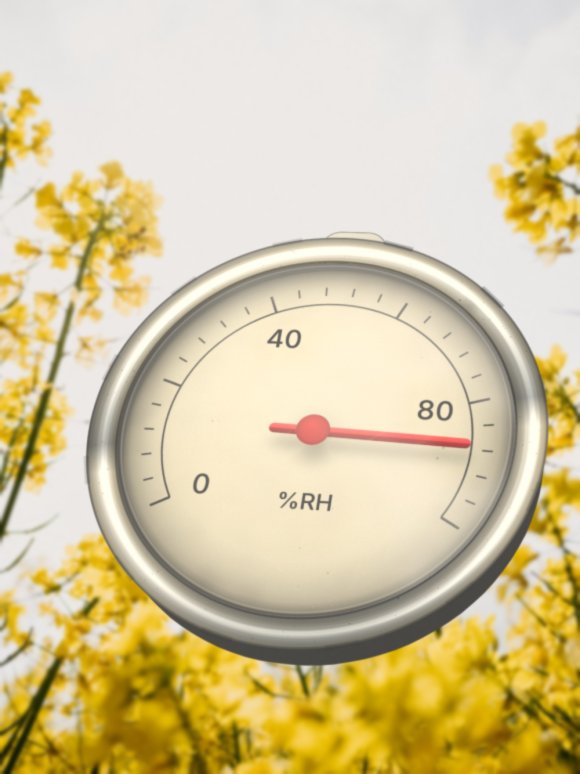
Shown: 88 (%)
